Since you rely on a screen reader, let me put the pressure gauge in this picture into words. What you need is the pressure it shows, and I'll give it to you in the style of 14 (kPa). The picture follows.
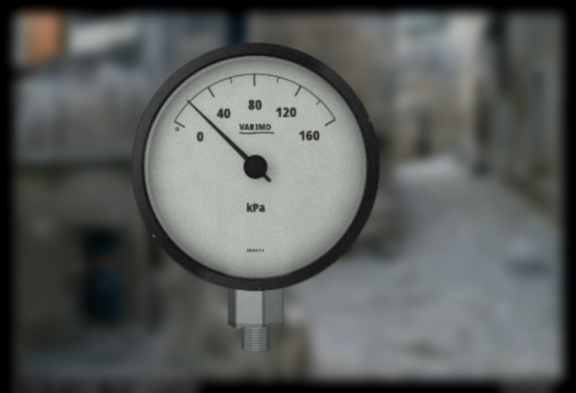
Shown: 20 (kPa)
